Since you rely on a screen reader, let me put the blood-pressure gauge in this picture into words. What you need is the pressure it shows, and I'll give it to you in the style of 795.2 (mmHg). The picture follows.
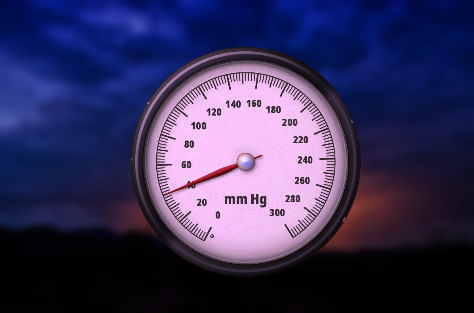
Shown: 40 (mmHg)
